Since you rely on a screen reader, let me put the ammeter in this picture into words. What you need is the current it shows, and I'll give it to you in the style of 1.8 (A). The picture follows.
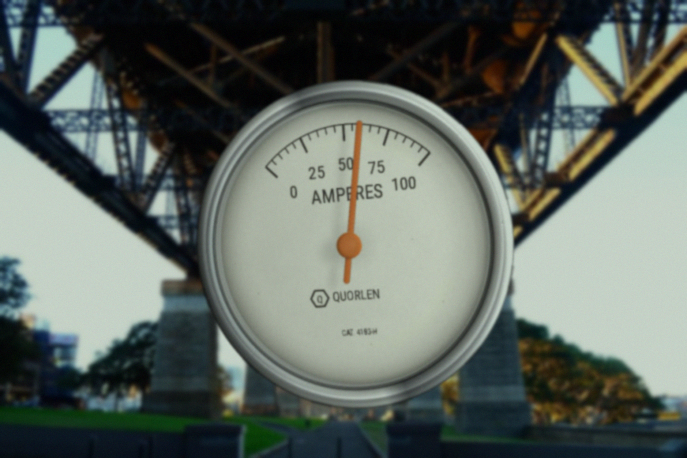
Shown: 60 (A)
